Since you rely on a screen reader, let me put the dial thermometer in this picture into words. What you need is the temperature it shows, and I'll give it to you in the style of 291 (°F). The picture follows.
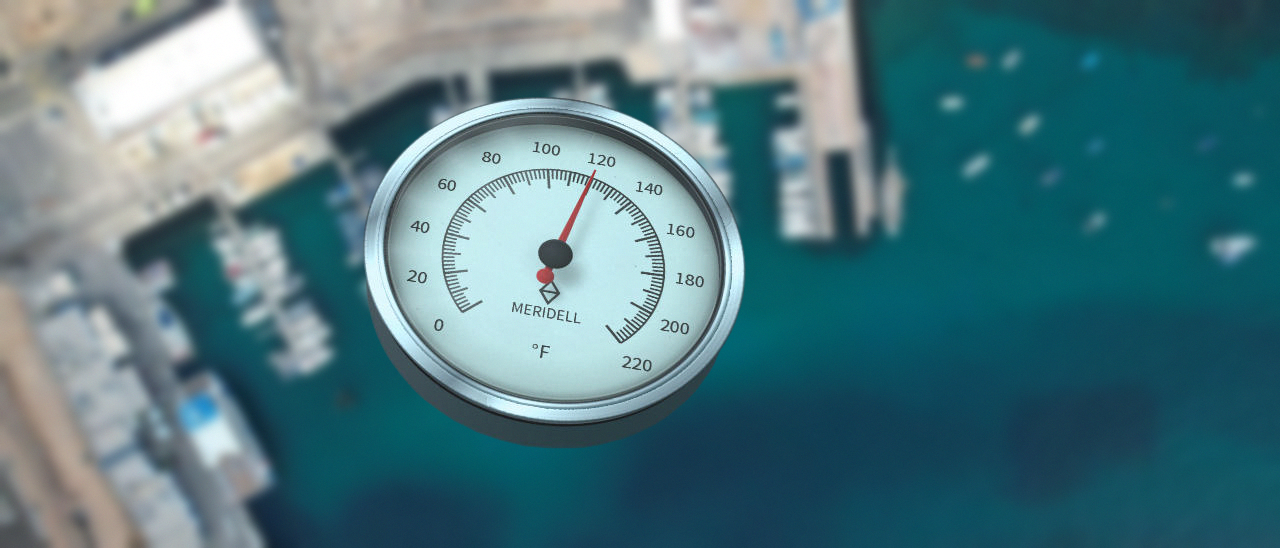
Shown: 120 (°F)
